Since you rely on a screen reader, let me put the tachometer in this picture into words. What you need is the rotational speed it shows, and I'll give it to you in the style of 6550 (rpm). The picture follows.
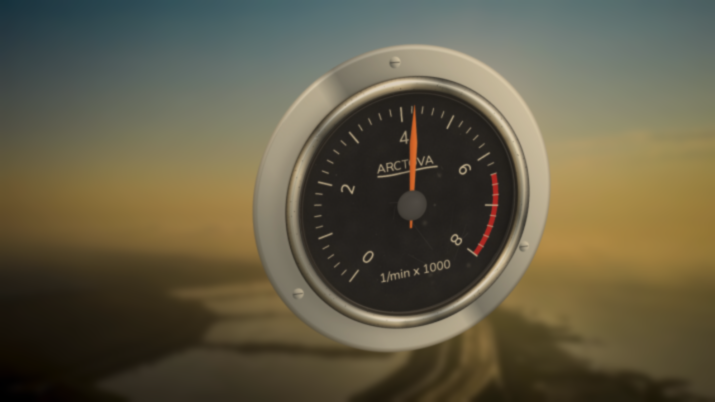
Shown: 4200 (rpm)
